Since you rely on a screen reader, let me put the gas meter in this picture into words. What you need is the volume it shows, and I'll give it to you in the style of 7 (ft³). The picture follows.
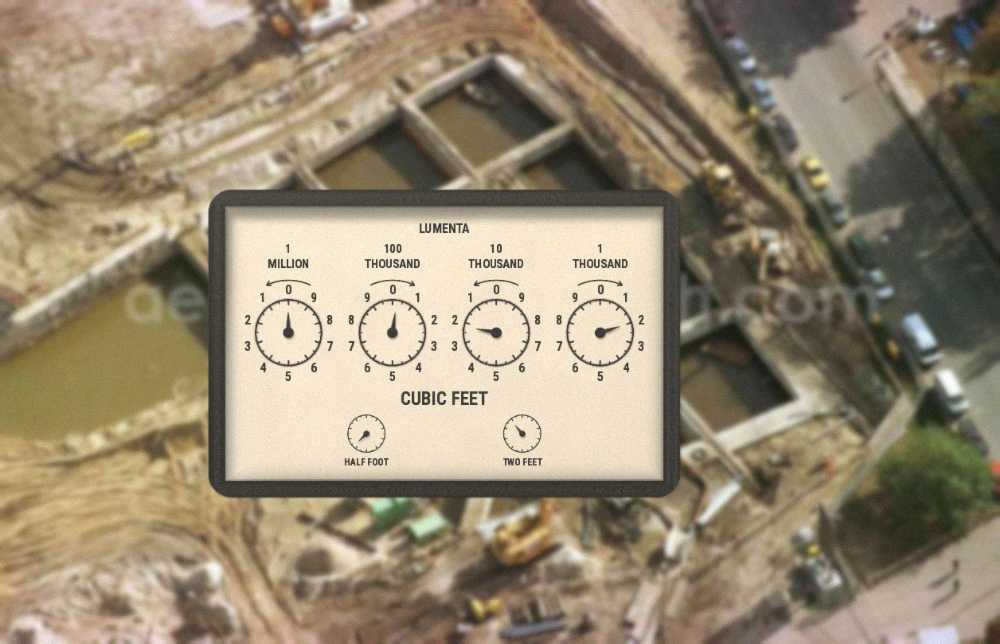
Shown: 2200 (ft³)
